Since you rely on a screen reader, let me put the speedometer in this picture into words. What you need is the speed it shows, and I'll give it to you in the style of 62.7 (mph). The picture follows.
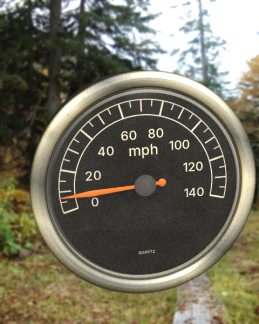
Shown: 7.5 (mph)
